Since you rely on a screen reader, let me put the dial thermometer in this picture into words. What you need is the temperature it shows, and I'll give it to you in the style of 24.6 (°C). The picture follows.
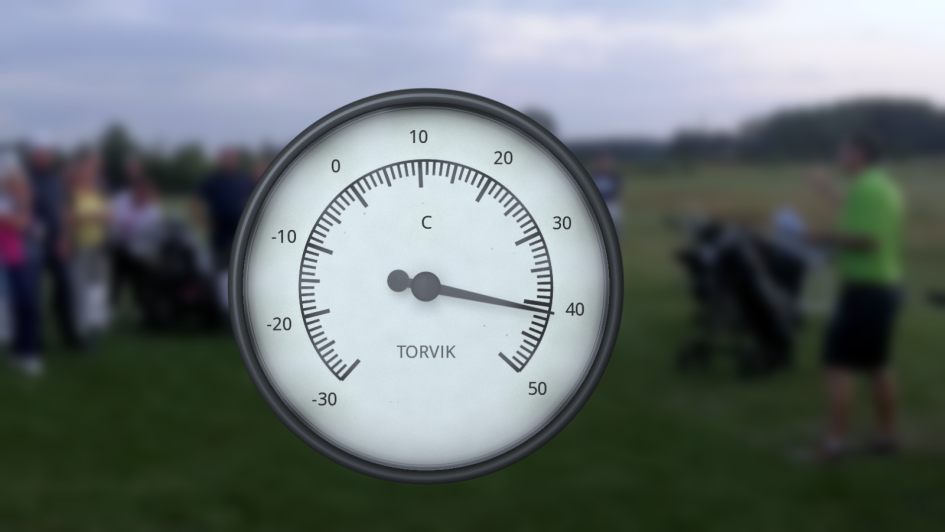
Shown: 41 (°C)
